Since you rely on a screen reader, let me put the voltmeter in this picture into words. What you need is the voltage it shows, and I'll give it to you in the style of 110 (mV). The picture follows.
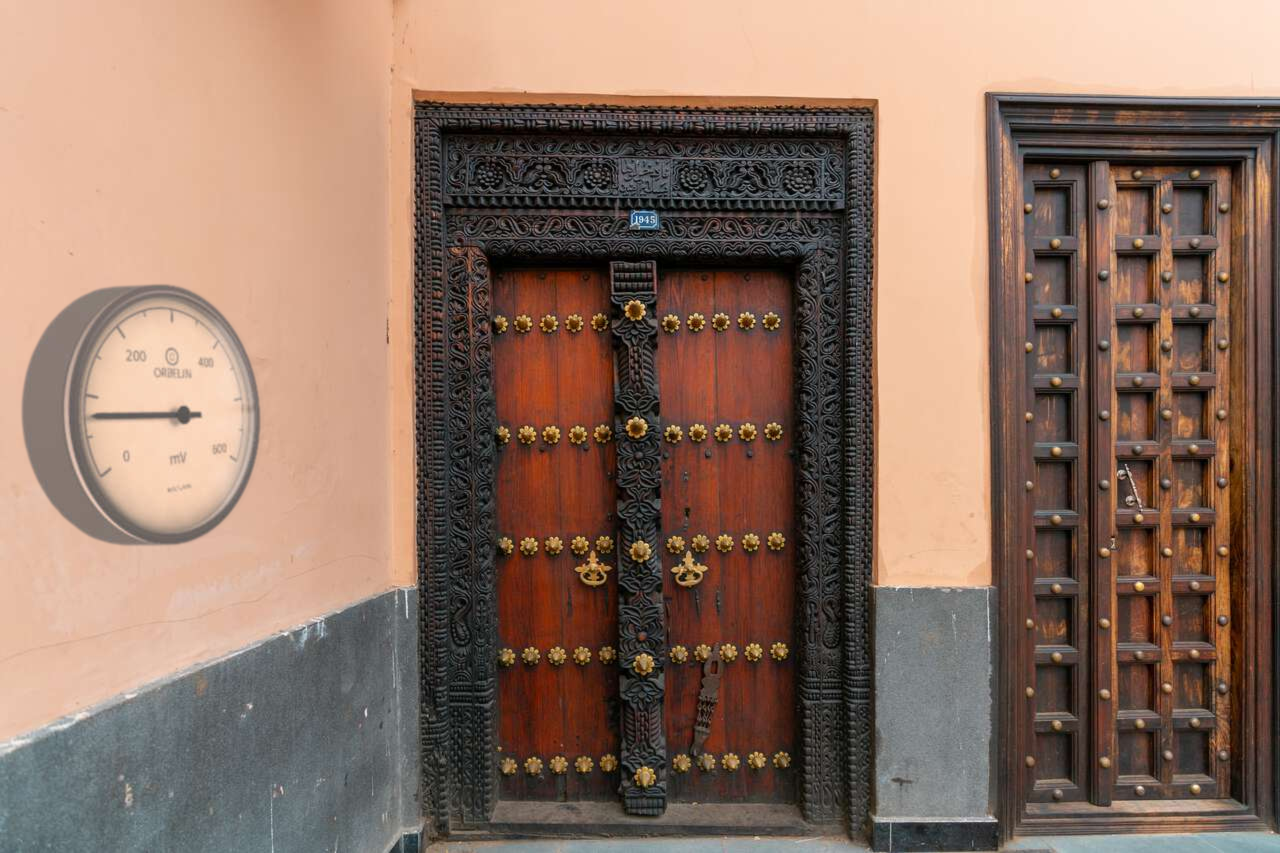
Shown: 75 (mV)
